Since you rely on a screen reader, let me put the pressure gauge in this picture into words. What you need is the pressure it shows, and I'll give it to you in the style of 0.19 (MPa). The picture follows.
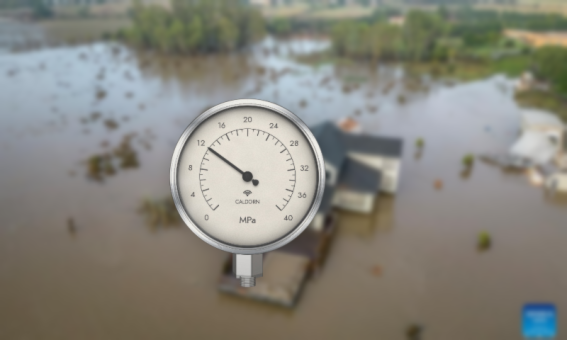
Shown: 12 (MPa)
